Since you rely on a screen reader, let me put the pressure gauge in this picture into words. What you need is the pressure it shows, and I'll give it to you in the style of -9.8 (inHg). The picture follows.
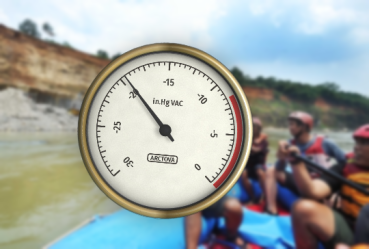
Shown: -19.5 (inHg)
